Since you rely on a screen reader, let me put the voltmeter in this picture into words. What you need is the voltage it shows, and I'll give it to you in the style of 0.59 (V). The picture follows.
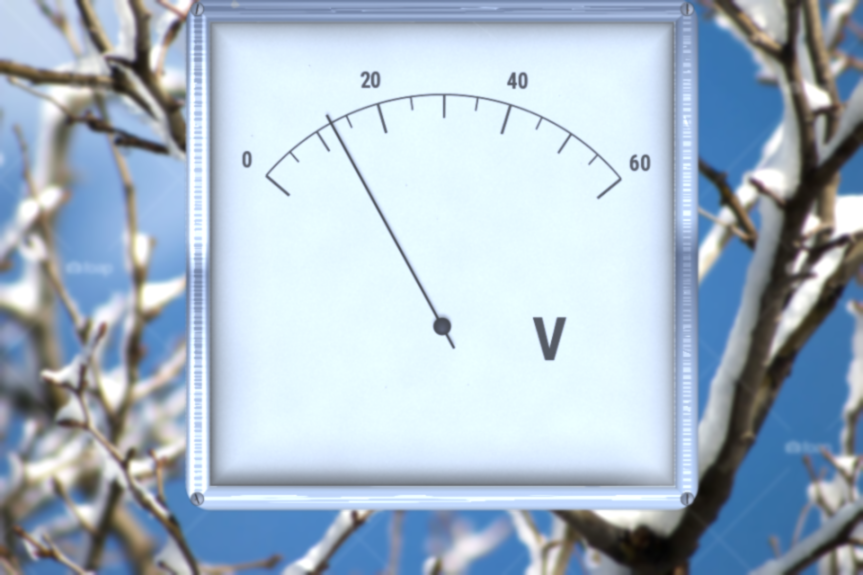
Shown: 12.5 (V)
